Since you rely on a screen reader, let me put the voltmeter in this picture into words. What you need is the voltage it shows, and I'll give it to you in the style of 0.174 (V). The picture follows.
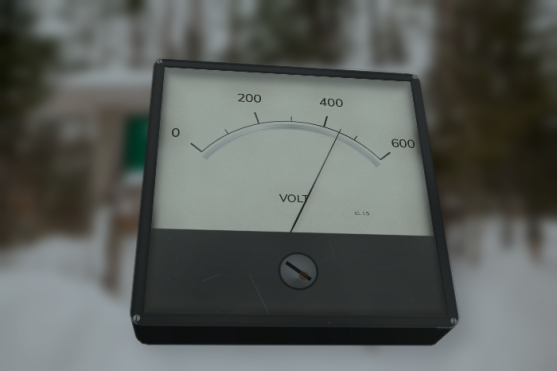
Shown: 450 (V)
